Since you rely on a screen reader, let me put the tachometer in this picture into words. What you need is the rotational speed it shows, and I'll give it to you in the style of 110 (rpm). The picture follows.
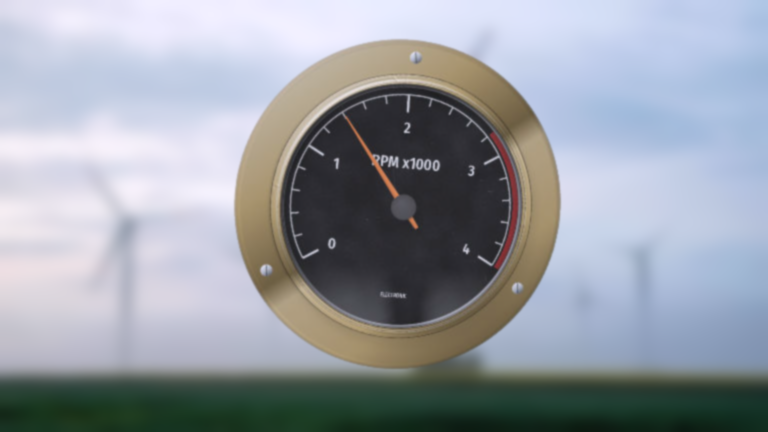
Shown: 1400 (rpm)
